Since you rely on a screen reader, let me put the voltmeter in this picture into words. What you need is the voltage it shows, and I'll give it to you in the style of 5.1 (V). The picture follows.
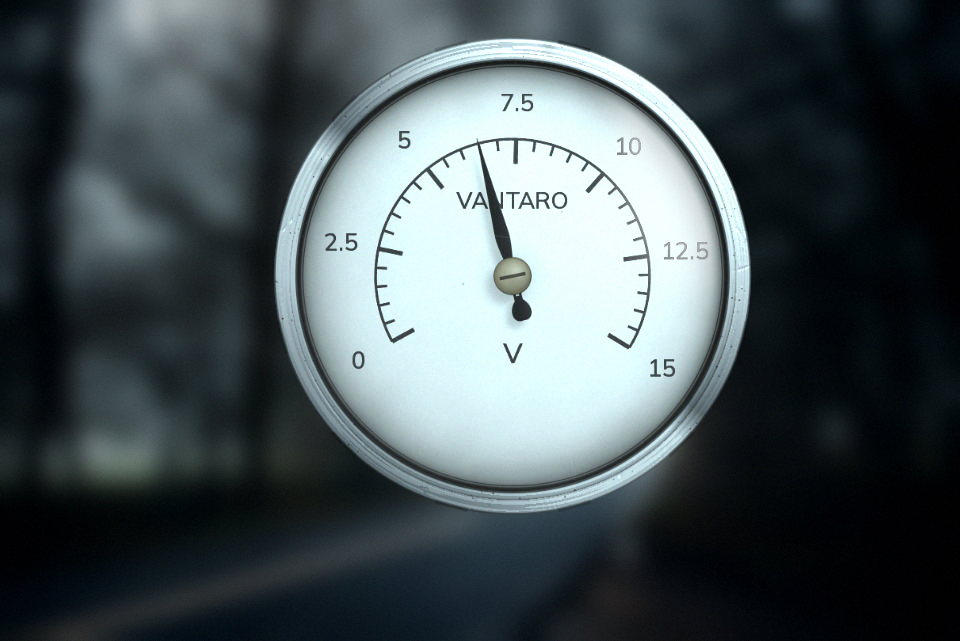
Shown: 6.5 (V)
